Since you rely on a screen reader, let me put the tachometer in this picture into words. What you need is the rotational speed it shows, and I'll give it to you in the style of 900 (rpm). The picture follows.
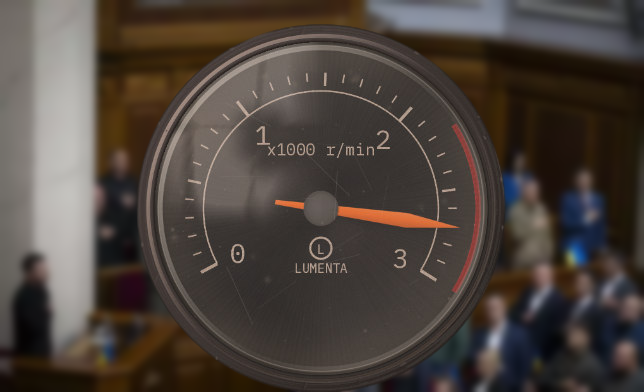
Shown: 2700 (rpm)
